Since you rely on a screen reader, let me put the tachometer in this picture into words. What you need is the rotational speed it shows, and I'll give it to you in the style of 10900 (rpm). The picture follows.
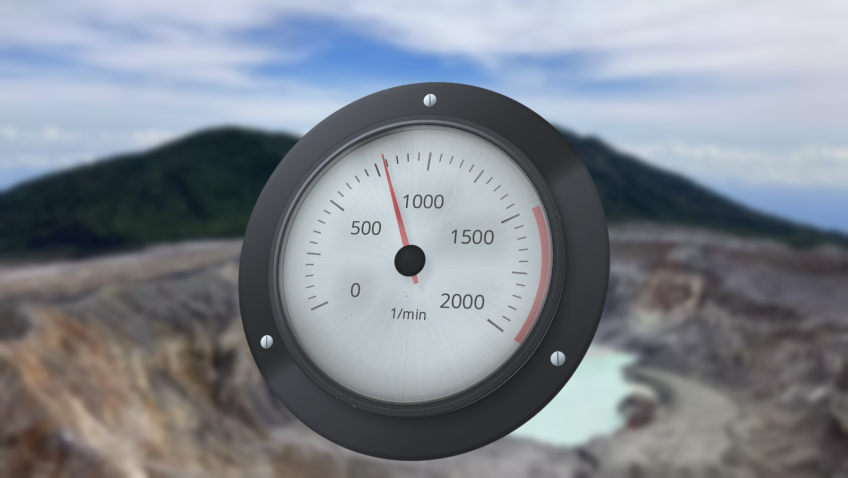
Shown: 800 (rpm)
